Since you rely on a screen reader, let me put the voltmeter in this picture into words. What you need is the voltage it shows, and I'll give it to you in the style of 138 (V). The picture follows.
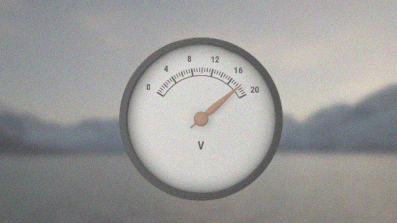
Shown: 18 (V)
